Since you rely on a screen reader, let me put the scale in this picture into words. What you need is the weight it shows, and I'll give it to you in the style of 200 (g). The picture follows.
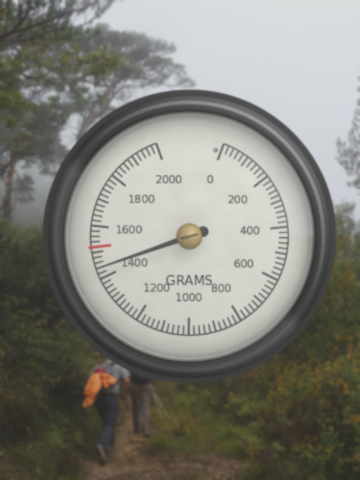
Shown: 1440 (g)
